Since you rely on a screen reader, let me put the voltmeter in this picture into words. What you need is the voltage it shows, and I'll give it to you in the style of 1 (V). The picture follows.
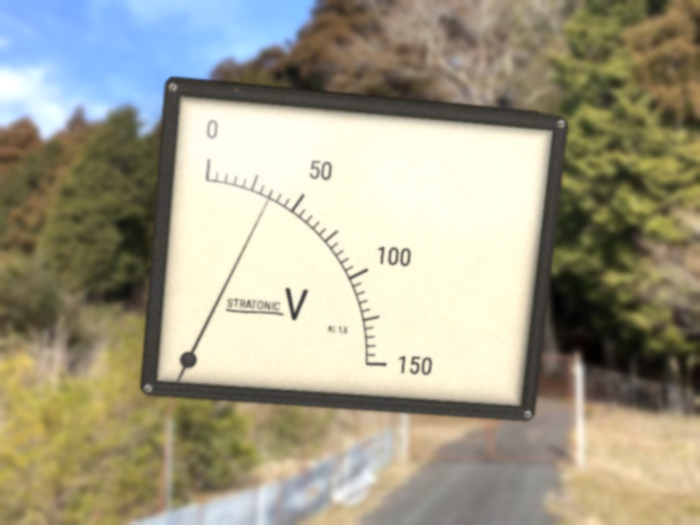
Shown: 35 (V)
